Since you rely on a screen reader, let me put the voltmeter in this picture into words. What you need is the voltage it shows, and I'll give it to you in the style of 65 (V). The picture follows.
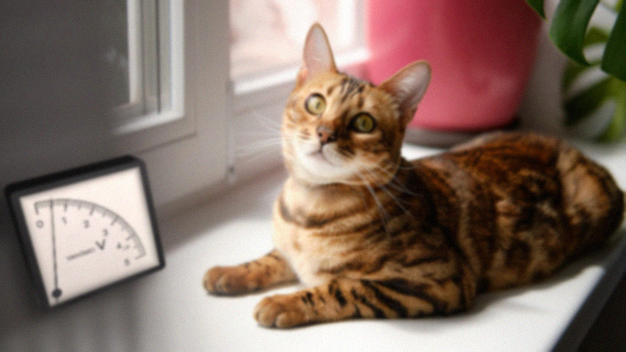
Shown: 0.5 (V)
